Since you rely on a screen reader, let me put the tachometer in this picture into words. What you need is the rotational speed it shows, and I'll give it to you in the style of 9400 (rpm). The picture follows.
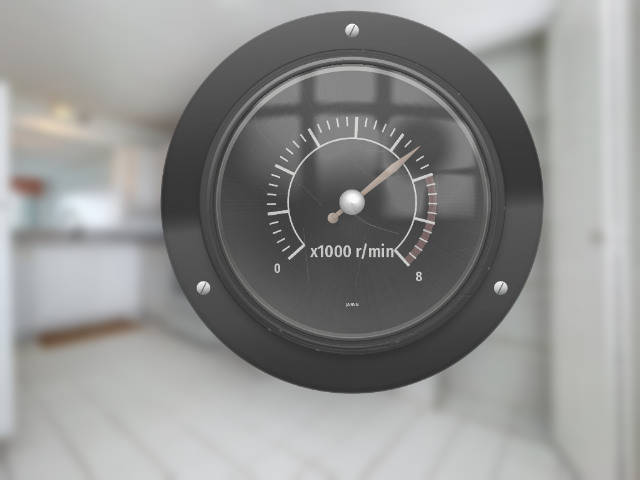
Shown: 5400 (rpm)
